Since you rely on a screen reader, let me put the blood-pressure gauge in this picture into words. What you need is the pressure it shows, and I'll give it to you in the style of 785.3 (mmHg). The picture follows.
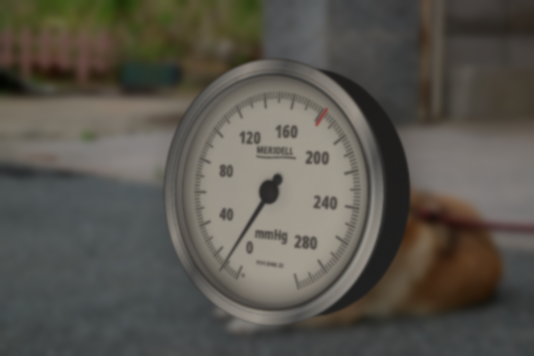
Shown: 10 (mmHg)
